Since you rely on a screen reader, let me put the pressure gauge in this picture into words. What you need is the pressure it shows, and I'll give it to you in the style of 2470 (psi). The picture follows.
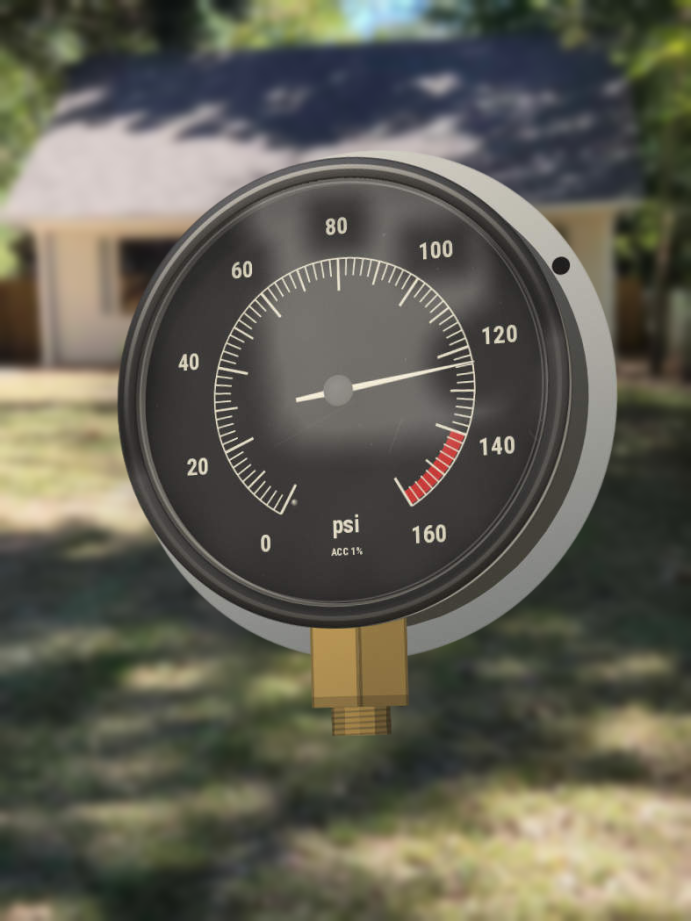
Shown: 124 (psi)
